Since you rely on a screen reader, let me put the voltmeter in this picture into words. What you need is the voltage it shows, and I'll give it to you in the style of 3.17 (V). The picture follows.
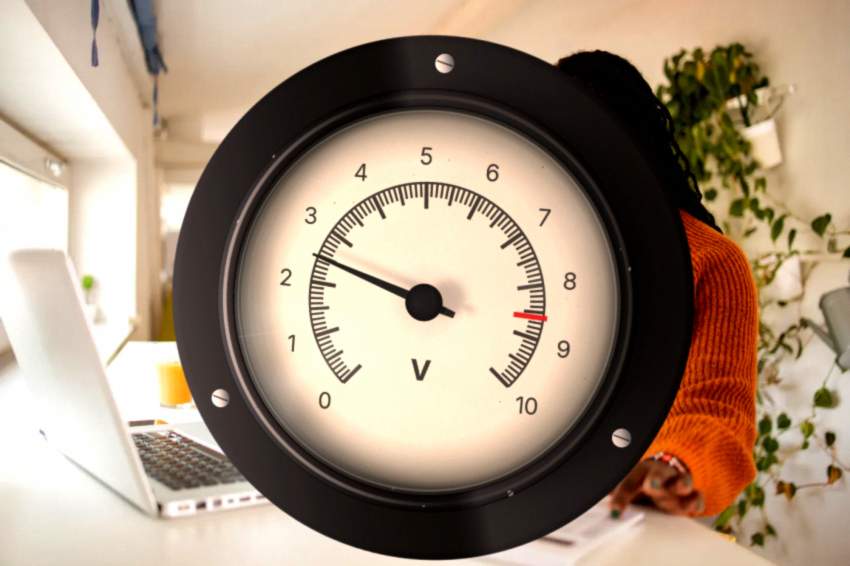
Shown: 2.5 (V)
